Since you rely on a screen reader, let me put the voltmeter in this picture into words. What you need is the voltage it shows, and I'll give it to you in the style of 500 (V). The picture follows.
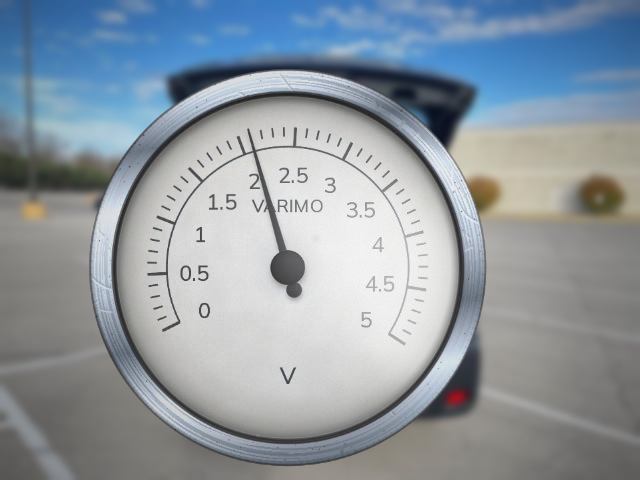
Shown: 2.1 (V)
